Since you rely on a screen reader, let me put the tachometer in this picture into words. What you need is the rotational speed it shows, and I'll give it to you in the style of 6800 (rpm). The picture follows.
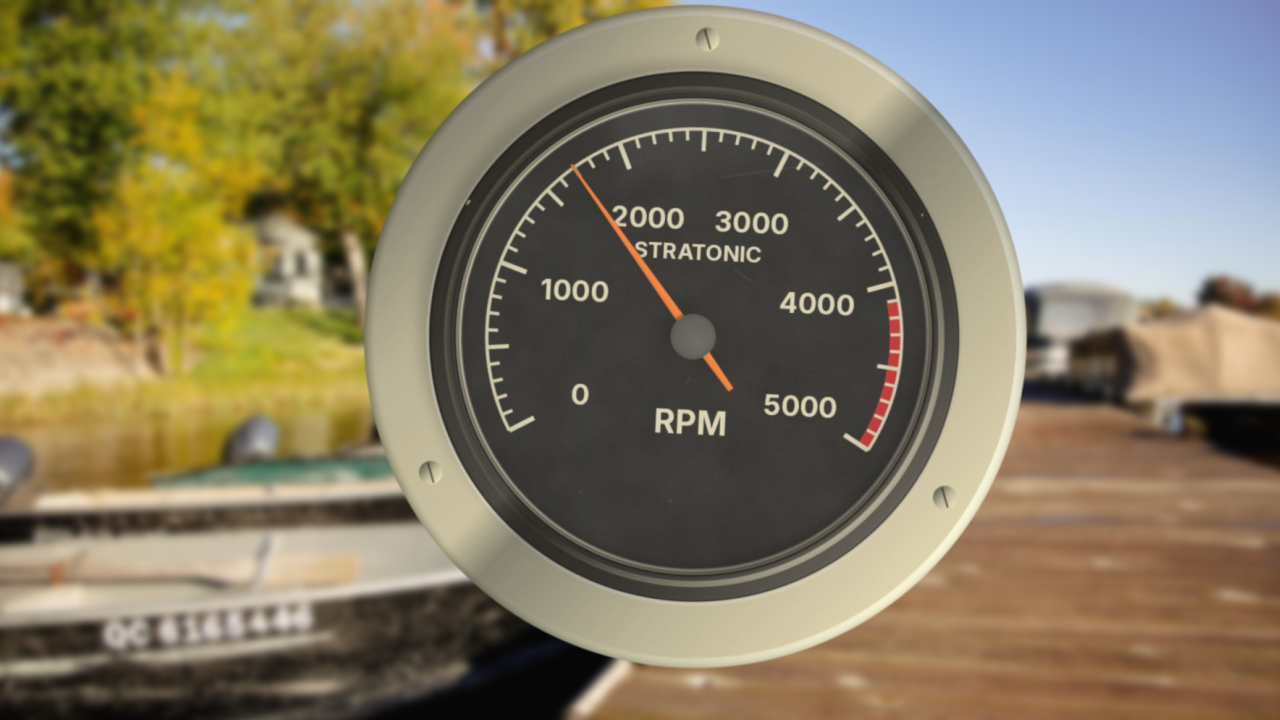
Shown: 1700 (rpm)
